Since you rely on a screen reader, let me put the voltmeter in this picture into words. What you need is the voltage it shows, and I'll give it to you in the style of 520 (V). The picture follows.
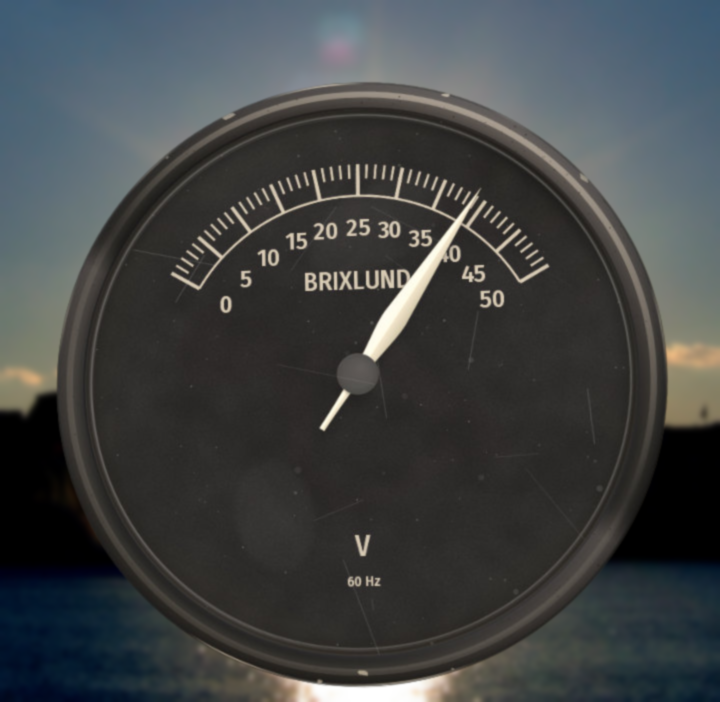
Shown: 39 (V)
